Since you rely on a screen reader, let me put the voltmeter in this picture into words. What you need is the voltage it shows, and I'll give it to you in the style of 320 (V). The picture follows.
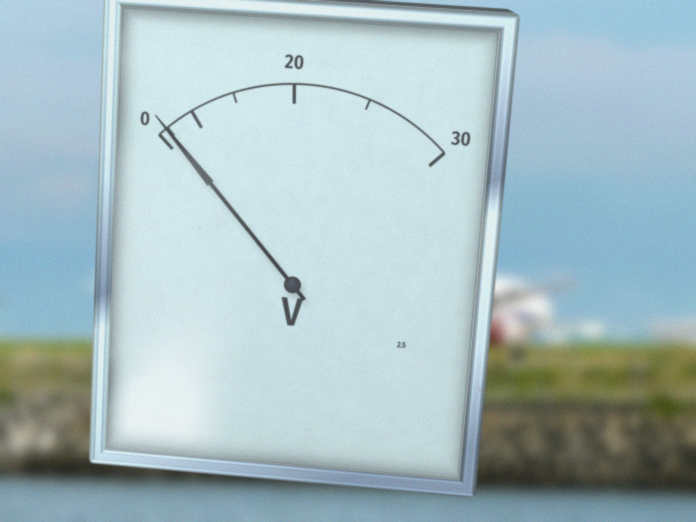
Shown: 5 (V)
